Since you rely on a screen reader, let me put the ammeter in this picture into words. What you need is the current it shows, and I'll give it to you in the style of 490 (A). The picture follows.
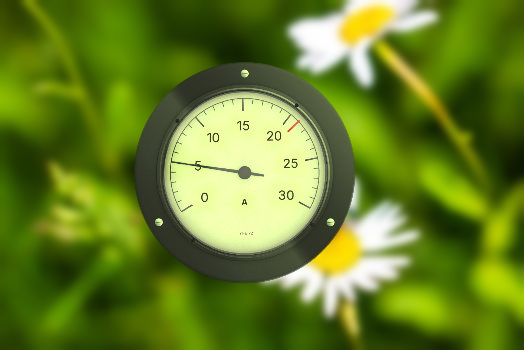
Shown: 5 (A)
